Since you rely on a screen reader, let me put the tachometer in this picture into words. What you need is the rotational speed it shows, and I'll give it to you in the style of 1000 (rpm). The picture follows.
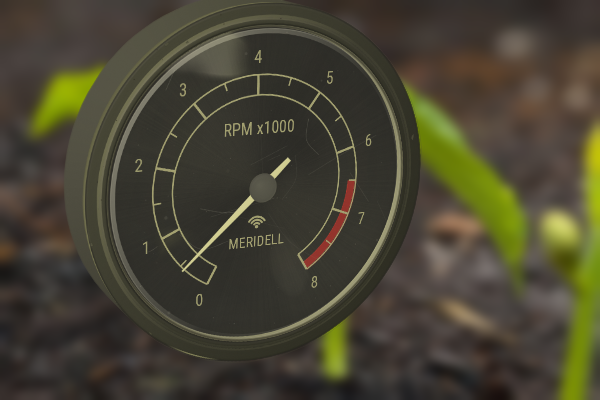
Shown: 500 (rpm)
